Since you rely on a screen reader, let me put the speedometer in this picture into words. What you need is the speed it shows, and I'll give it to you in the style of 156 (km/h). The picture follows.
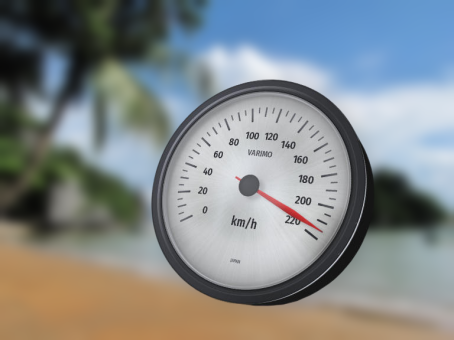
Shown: 215 (km/h)
